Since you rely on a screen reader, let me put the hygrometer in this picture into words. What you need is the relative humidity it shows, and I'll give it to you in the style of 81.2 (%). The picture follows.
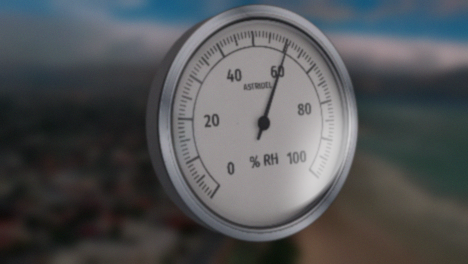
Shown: 60 (%)
